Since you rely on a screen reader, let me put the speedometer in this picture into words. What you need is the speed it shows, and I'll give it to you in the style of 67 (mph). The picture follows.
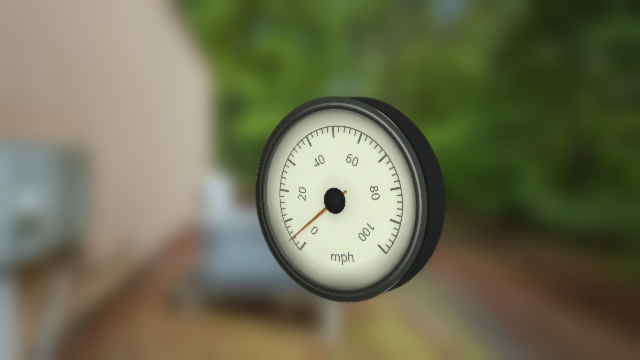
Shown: 4 (mph)
